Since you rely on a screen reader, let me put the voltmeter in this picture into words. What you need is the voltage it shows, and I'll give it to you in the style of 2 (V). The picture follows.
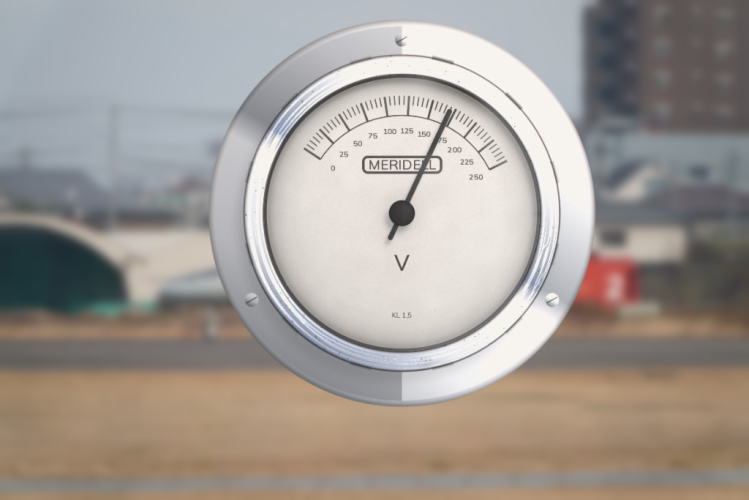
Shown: 170 (V)
